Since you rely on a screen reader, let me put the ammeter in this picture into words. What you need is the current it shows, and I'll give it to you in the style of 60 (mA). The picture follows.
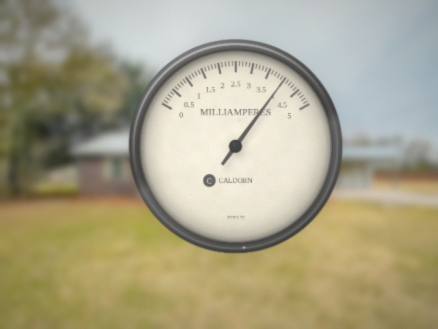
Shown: 4 (mA)
